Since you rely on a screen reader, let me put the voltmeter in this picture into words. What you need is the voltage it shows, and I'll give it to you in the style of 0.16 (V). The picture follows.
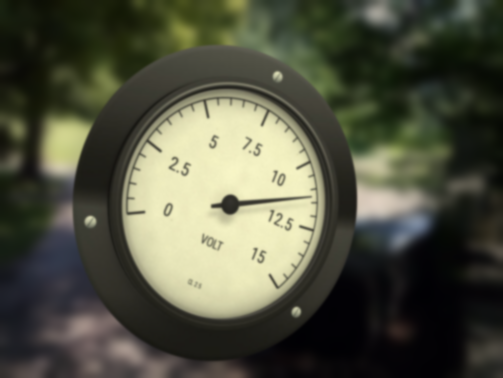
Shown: 11.25 (V)
